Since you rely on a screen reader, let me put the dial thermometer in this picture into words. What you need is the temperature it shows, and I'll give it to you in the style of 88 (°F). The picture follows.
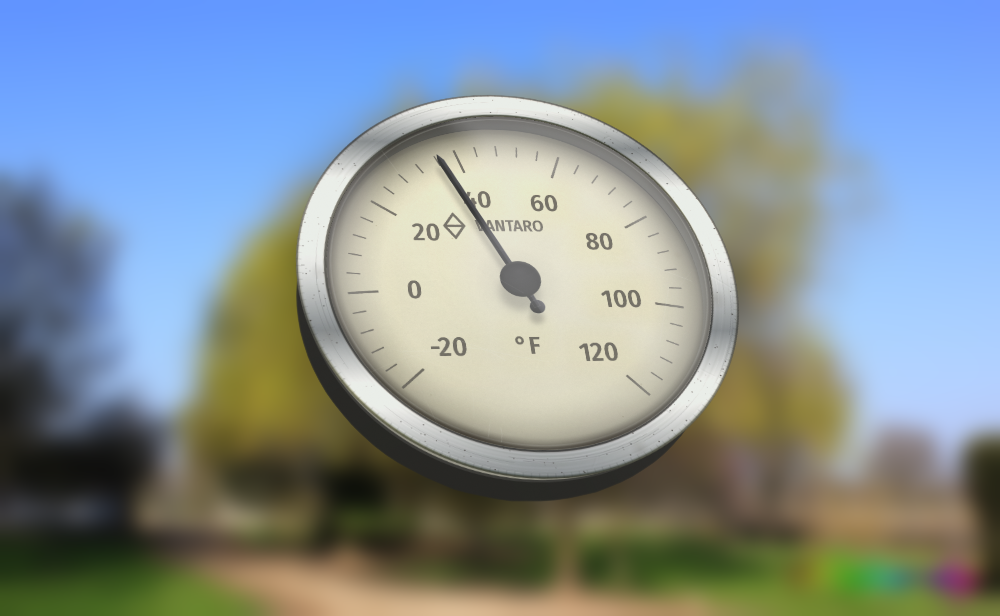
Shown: 36 (°F)
